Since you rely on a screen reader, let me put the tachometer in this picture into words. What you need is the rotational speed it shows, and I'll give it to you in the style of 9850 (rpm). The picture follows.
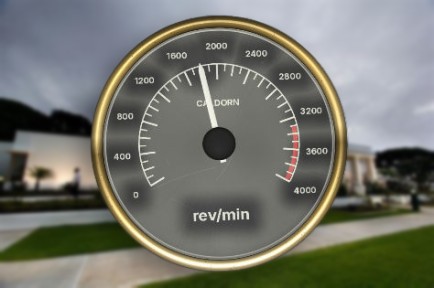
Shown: 1800 (rpm)
